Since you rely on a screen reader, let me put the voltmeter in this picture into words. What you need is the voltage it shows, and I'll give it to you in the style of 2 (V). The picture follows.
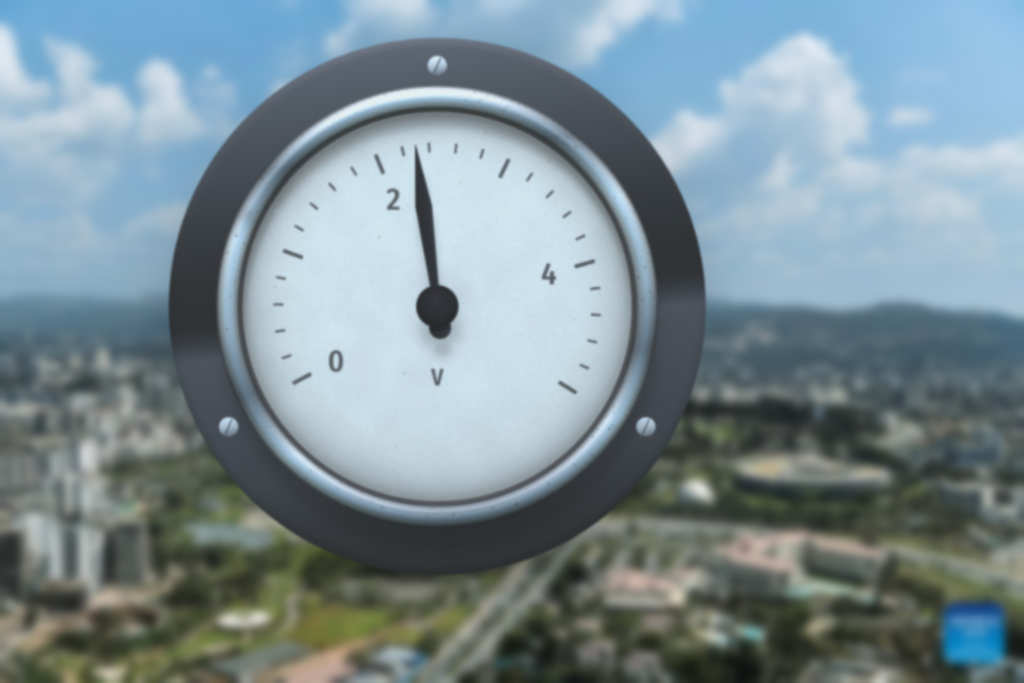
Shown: 2.3 (V)
